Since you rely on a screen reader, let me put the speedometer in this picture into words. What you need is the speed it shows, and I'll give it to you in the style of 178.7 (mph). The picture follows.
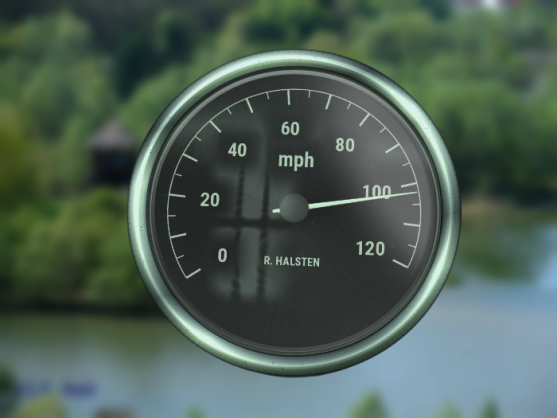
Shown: 102.5 (mph)
